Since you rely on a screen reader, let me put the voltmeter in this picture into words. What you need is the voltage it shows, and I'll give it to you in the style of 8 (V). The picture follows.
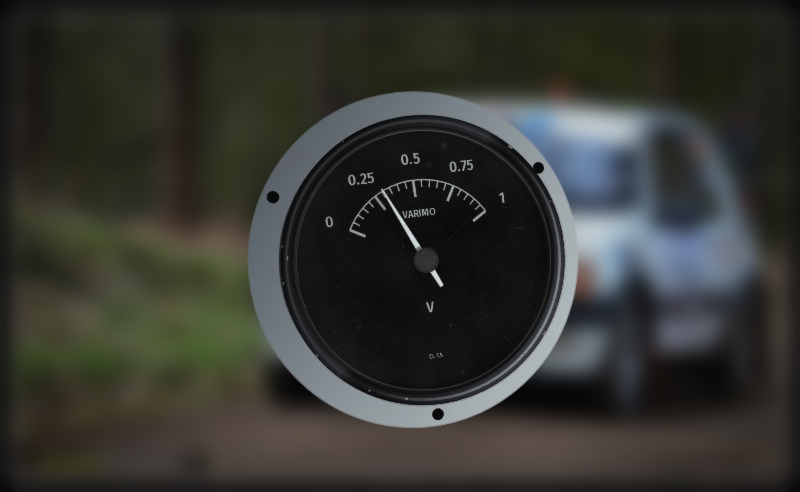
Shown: 0.3 (V)
